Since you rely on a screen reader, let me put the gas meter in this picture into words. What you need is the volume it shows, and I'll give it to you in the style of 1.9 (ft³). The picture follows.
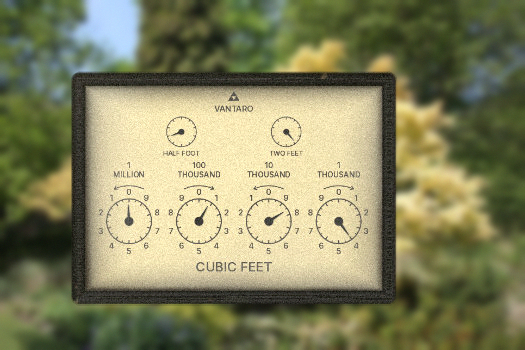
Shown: 8400 (ft³)
